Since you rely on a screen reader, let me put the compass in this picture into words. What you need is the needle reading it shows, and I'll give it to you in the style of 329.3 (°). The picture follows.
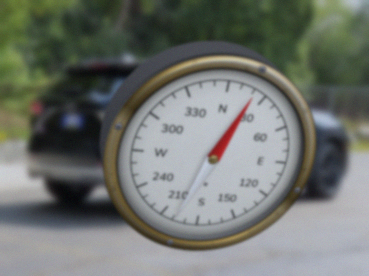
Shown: 20 (°)
